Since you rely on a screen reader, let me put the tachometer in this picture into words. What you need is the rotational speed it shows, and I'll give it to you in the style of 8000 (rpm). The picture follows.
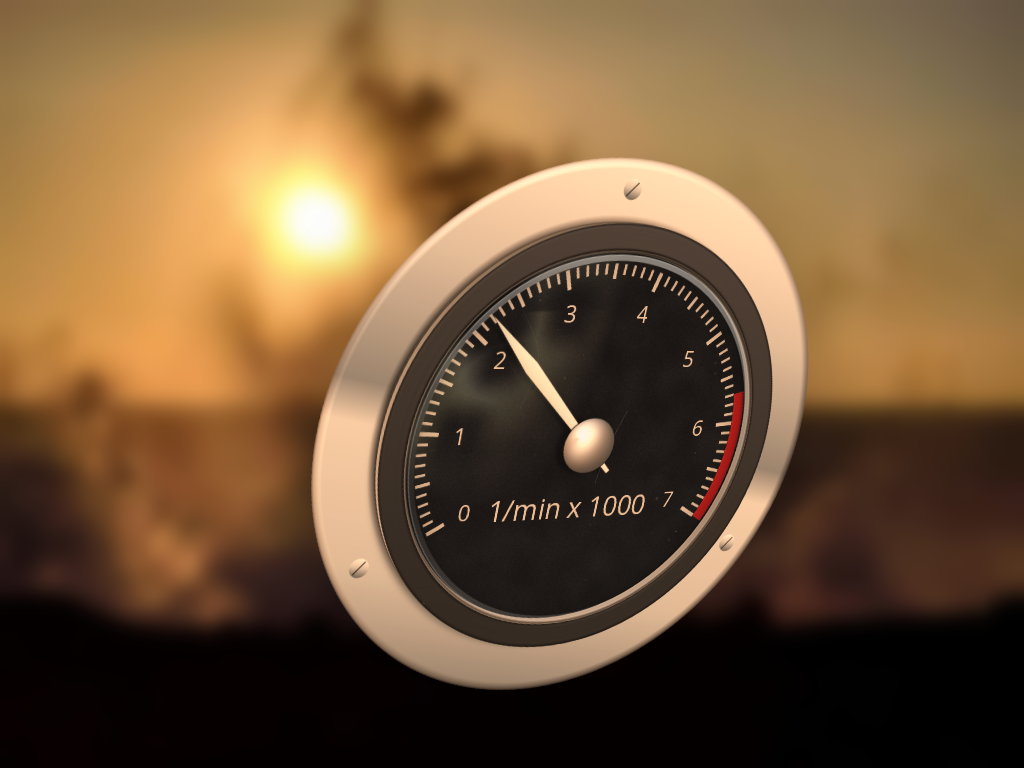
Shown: 2200 (rpm)
